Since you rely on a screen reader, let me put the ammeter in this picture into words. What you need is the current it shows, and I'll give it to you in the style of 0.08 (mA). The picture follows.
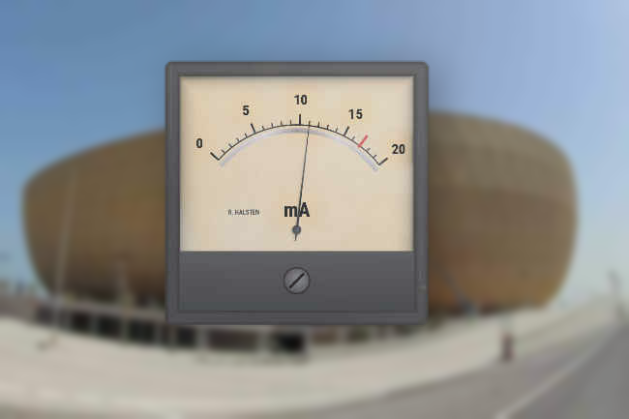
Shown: 11 (mA)
